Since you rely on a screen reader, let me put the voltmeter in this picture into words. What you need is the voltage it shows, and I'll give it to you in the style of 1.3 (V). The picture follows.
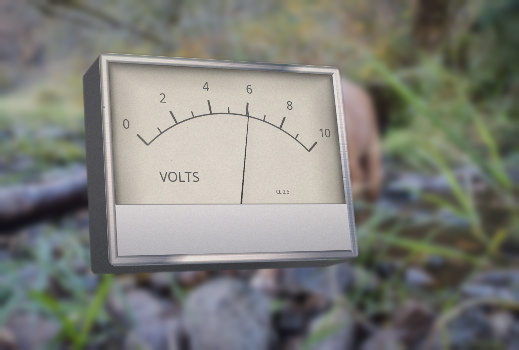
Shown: 6 (V)
